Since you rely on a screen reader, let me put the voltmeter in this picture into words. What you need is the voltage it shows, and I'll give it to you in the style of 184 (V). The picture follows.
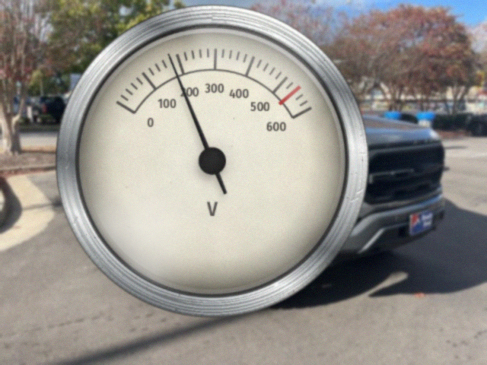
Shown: 180 (V)
